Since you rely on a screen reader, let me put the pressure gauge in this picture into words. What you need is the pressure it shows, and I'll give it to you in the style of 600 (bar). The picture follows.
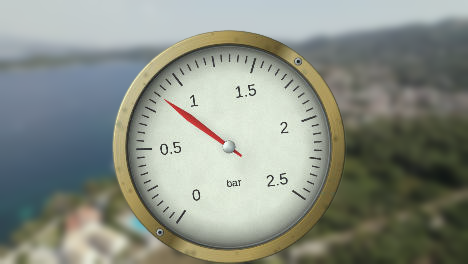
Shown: 0.85 (bar)
